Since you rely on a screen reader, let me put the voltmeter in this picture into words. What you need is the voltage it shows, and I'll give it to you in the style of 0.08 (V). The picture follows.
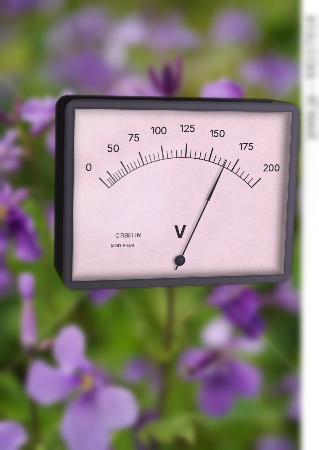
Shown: 165 (V)
